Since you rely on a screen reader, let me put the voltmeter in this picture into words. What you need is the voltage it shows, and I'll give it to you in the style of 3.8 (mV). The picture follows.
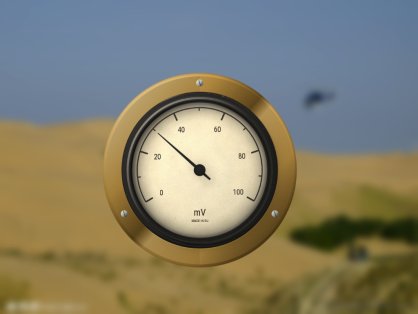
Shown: 30 (mV)
